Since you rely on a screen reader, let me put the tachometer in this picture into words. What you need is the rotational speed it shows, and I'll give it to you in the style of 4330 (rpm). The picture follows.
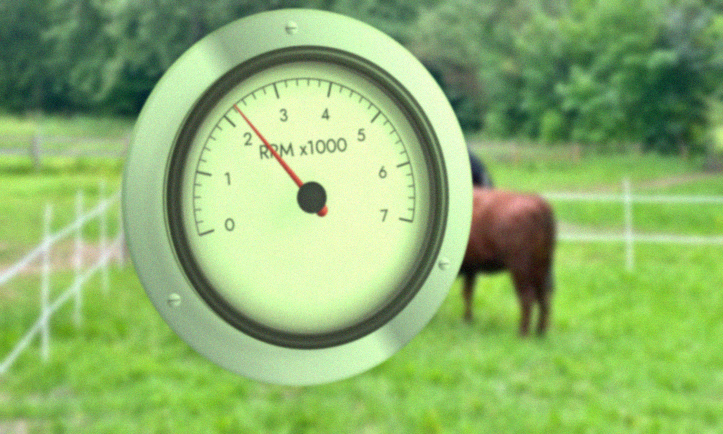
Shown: 2200 (rpm)
